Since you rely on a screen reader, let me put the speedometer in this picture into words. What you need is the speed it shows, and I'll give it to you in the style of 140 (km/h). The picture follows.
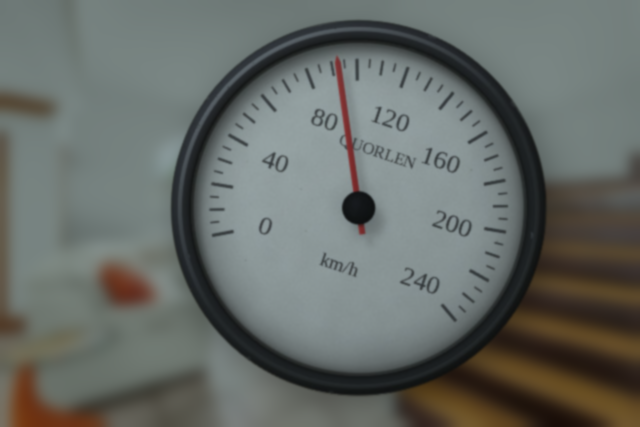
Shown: 92.5 (km/h)
